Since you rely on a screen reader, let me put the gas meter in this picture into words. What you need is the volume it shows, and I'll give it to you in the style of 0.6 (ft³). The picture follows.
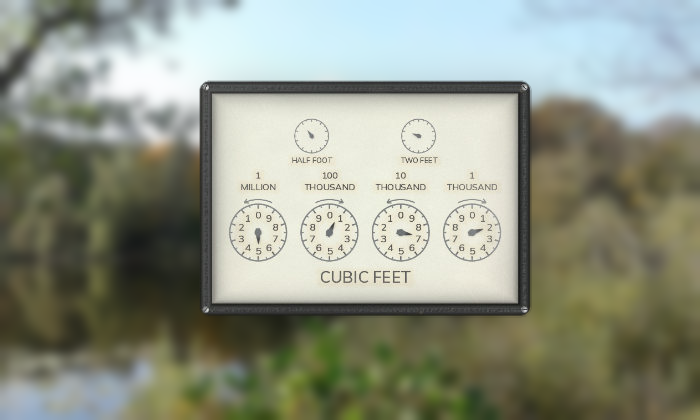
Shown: 507200 (ft³)
